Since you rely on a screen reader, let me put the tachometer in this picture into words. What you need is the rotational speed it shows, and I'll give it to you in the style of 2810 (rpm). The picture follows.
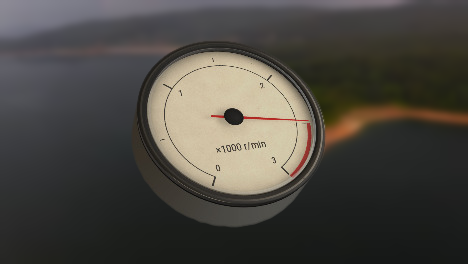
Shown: 2500 (rpm)
